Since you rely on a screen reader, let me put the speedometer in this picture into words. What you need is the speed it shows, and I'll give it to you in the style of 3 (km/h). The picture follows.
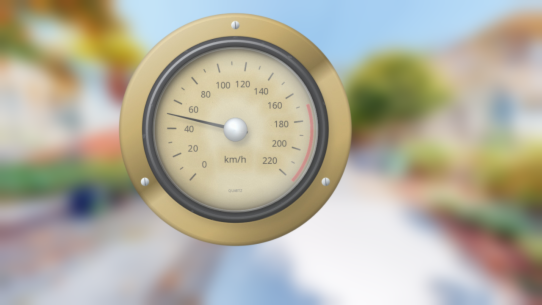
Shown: 50 (km/h)
